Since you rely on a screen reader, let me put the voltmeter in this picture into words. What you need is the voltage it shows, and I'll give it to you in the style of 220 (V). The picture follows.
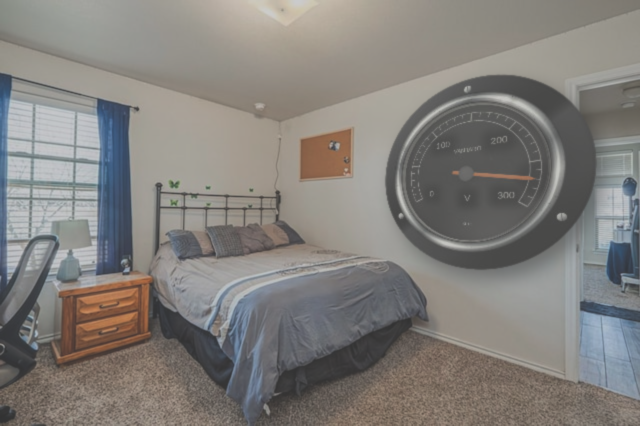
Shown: 270 (V)
